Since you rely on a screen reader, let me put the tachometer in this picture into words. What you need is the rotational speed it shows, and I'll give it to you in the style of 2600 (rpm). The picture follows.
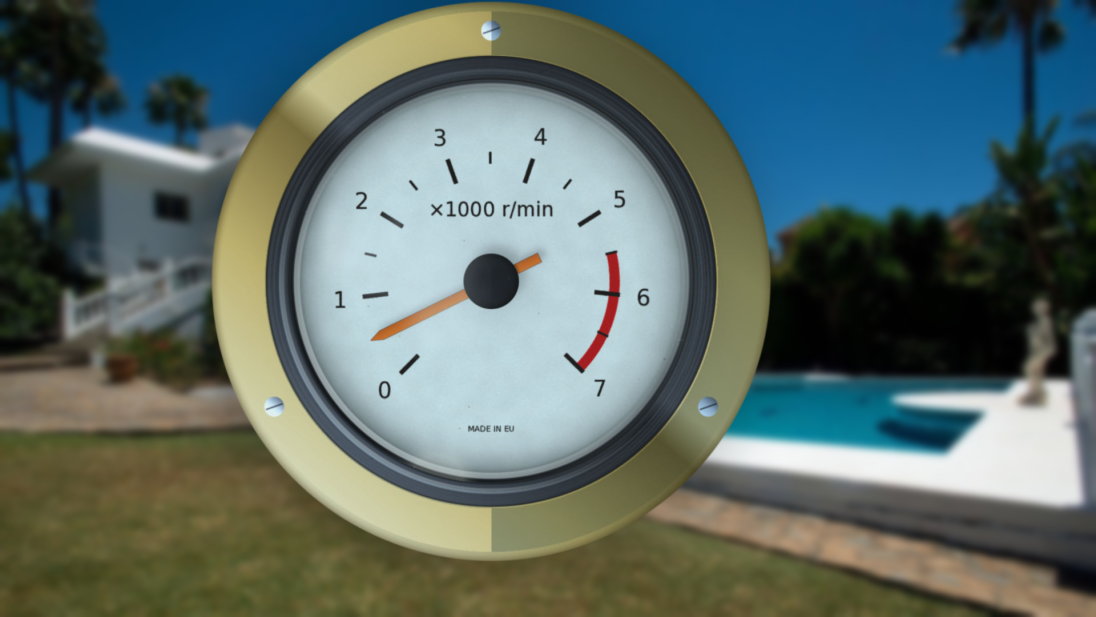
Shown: 500 (rpm)
